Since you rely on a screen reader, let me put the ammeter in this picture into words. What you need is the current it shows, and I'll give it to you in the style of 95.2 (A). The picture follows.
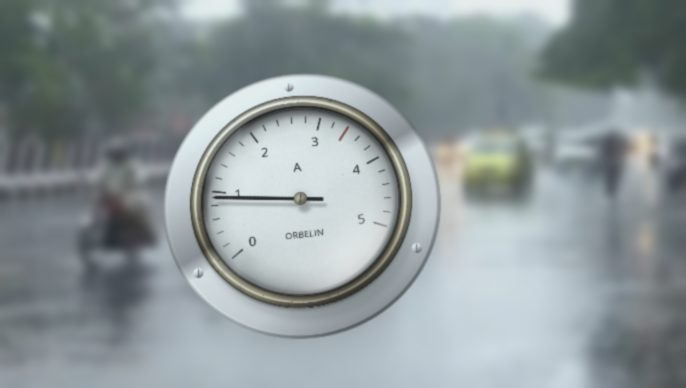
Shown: 0.9 (A)
